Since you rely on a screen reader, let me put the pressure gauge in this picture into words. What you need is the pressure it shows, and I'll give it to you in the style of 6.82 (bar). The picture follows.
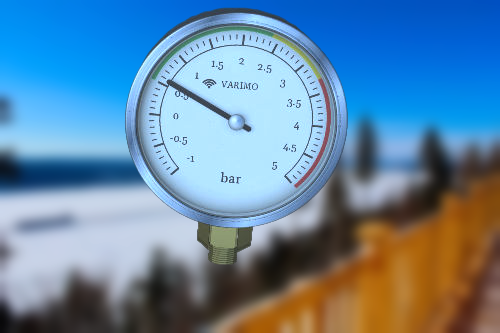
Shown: 0.6 (bar)
